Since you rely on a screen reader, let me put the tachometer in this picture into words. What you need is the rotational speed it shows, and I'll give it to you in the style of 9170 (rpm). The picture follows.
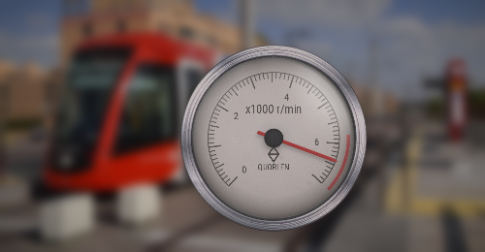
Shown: 6400 (rpm)
